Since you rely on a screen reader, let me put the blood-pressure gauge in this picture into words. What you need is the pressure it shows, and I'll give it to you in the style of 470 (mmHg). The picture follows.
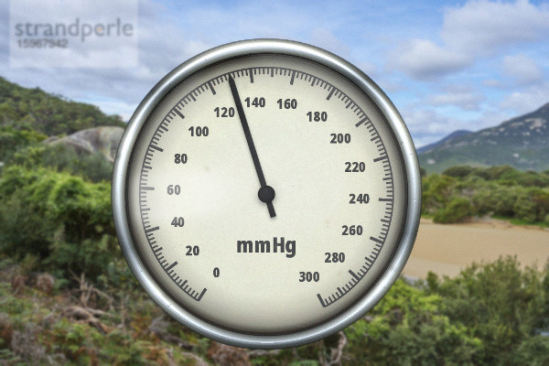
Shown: 130 (mmHg)
